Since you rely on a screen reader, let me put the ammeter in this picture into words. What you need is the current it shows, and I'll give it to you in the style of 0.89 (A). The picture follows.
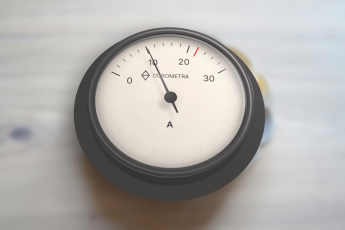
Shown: 10 (A)
